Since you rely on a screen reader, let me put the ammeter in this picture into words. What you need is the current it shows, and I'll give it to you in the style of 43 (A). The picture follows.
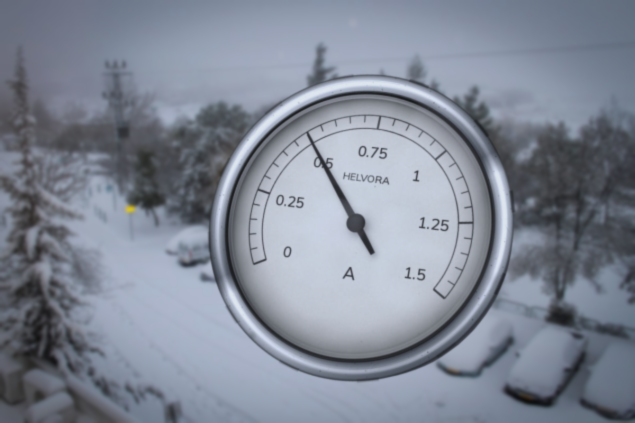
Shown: 0.5 (A)
